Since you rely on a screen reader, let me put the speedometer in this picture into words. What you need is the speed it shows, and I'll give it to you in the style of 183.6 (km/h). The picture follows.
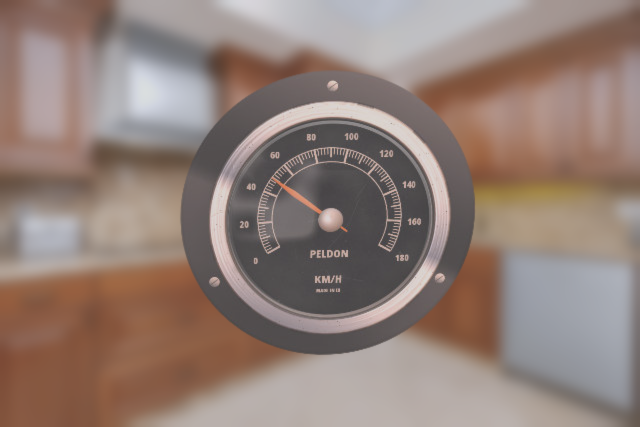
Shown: 50 (km/h)
